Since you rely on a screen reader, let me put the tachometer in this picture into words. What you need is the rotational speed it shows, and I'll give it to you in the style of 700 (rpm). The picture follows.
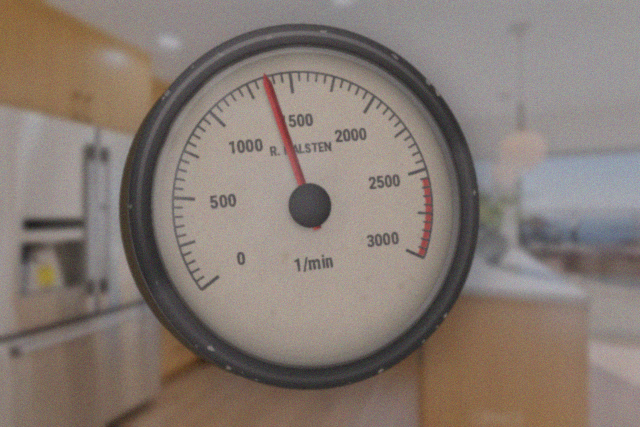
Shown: 1350 (rpm)
